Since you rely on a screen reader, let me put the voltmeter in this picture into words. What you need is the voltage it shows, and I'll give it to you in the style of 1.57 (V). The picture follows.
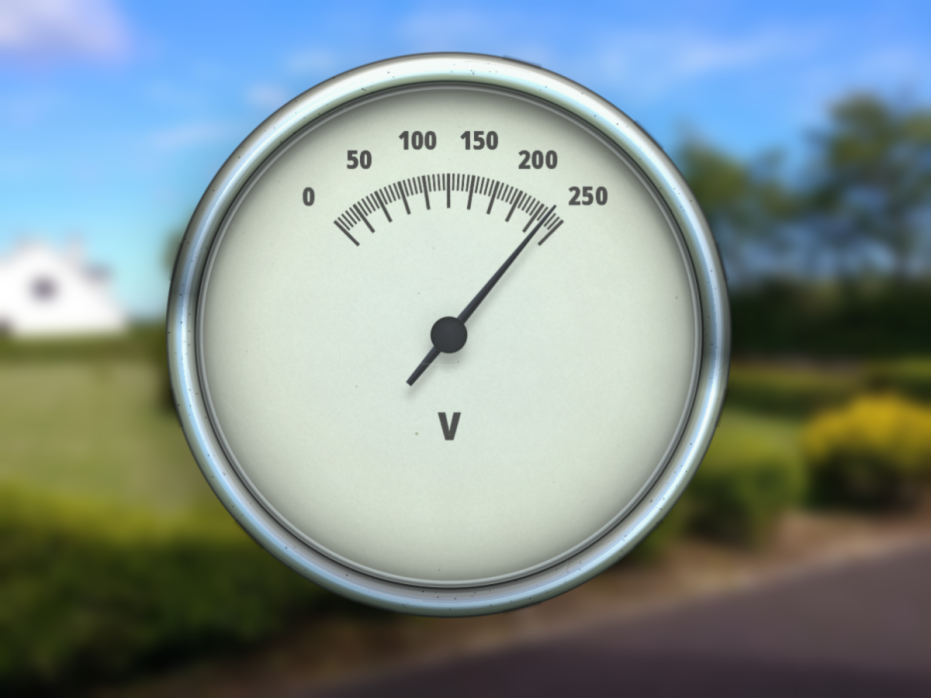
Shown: 235 (V)
